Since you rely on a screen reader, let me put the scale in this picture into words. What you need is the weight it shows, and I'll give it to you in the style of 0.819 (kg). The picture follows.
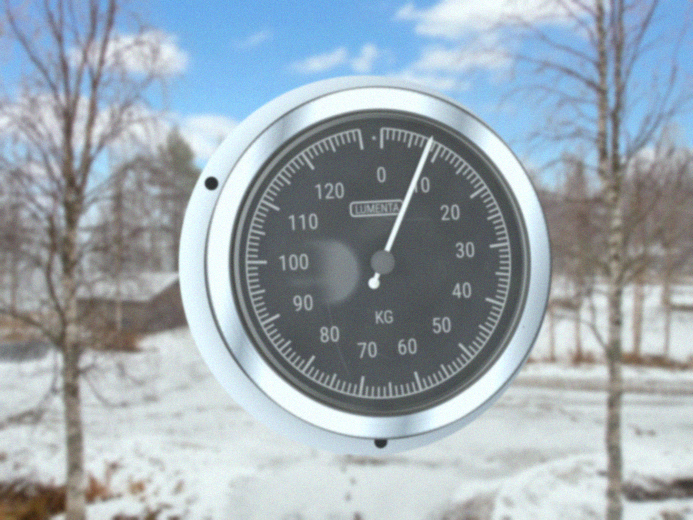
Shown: 8 (kg)
